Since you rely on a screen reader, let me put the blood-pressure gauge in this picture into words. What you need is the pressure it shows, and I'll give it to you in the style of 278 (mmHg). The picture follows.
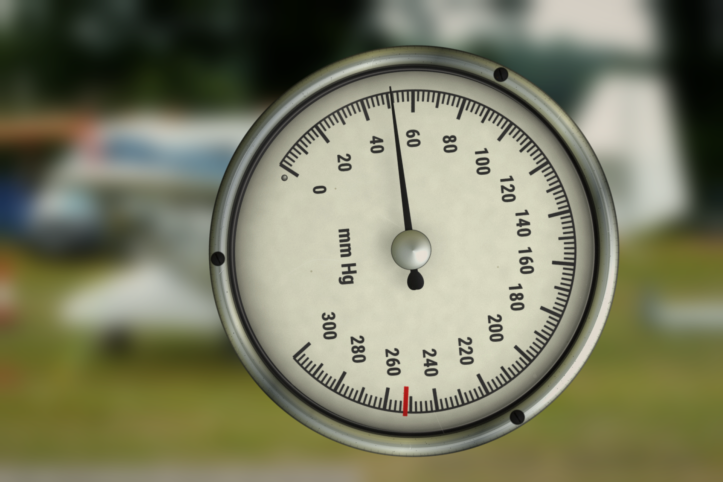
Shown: 52 (mmHg)
